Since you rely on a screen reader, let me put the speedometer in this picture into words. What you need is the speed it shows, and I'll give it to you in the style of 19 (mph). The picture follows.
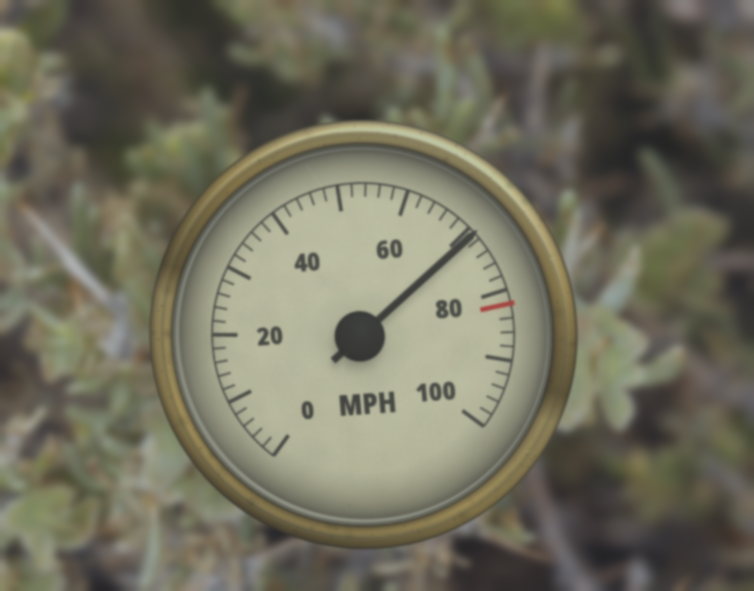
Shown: 71 (mph)
